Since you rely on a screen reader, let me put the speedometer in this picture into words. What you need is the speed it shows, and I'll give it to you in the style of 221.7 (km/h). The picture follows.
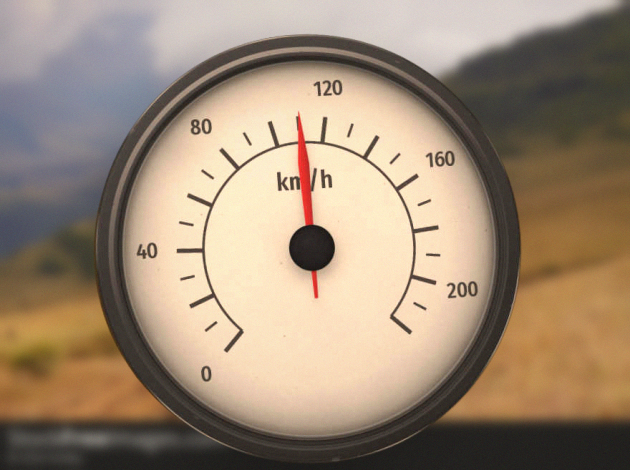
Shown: 110 (km/h)
